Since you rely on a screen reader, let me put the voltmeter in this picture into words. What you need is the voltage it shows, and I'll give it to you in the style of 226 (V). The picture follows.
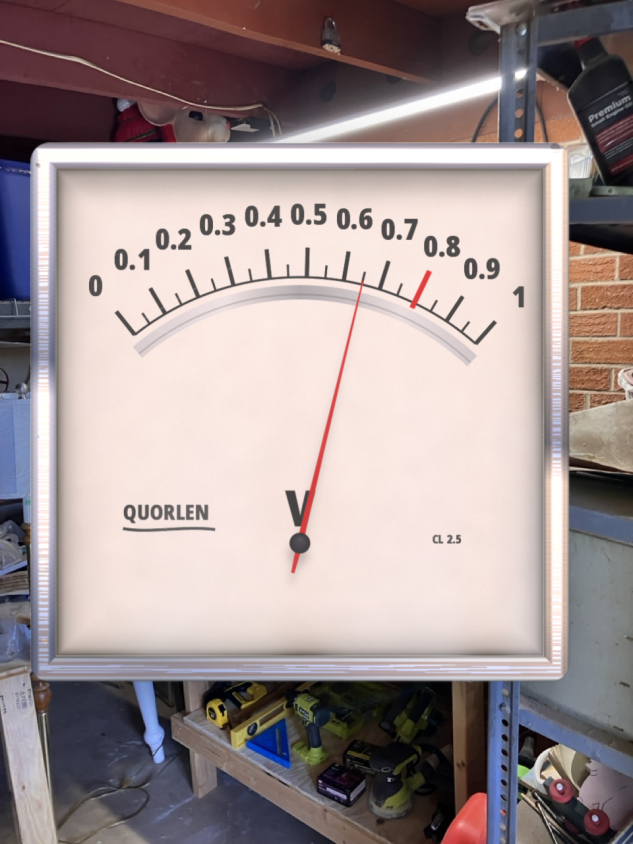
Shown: 0.65 (V)
